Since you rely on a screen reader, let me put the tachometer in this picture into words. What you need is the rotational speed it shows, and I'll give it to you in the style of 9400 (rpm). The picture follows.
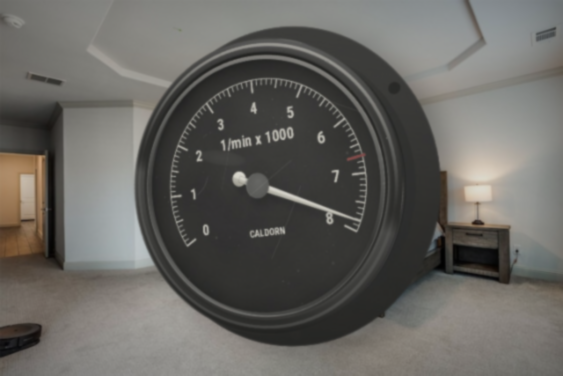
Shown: 7800 (rpm)
